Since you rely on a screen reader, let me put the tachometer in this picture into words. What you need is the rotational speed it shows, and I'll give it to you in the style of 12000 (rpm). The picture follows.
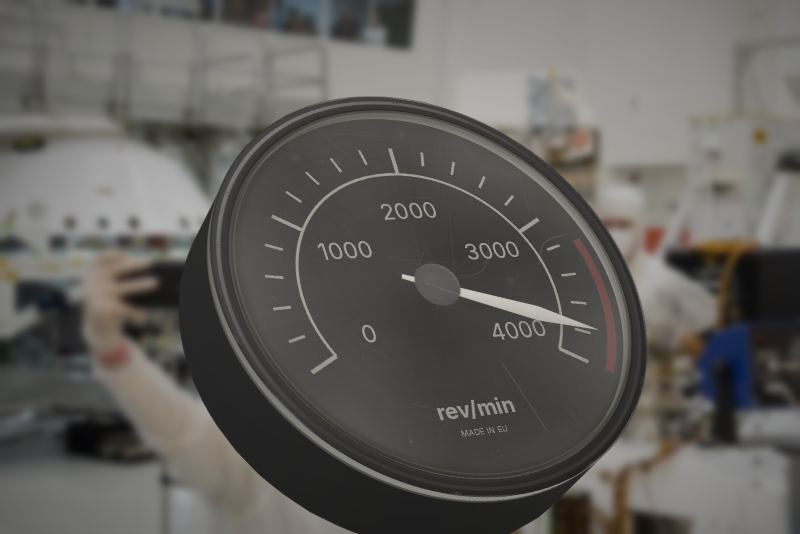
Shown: 3800 (rpm)
